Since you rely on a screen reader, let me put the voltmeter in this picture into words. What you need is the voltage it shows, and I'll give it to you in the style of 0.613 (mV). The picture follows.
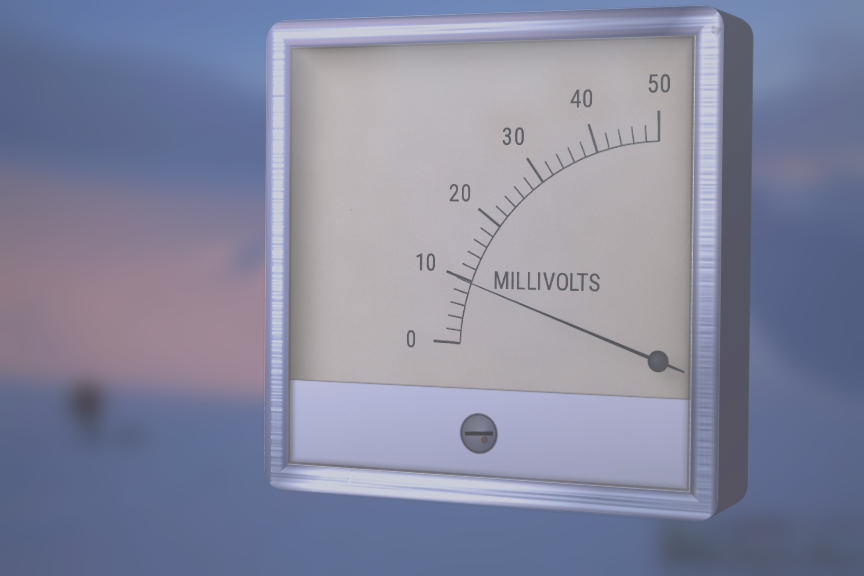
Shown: 10 (mV)
